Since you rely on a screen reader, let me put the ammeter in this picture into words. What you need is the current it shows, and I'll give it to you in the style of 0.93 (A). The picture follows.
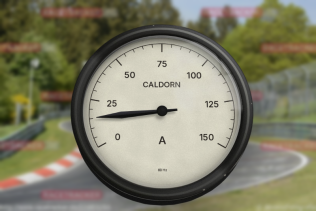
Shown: 15 (A)
